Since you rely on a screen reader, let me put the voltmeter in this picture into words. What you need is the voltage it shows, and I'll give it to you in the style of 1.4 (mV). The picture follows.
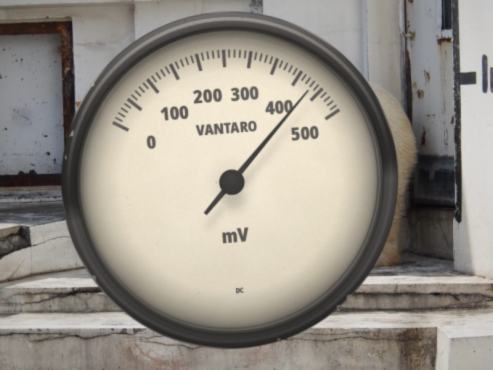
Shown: 430 (mV)
